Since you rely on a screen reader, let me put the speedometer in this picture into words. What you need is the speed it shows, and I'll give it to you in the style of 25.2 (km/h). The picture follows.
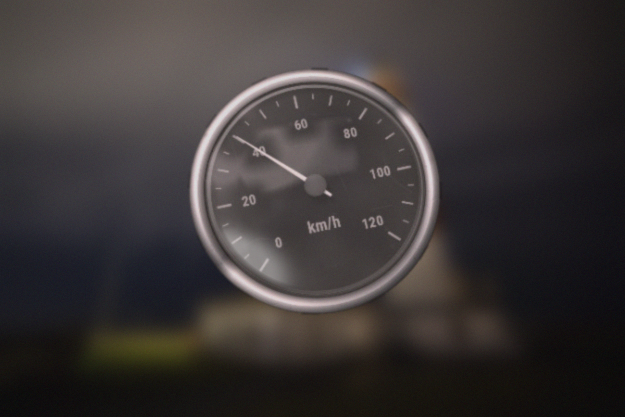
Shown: 40 (km/h)
